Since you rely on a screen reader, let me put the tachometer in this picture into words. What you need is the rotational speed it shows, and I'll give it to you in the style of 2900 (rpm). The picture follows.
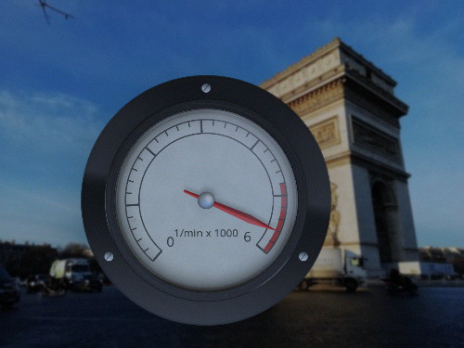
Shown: 5600 (rpm)
